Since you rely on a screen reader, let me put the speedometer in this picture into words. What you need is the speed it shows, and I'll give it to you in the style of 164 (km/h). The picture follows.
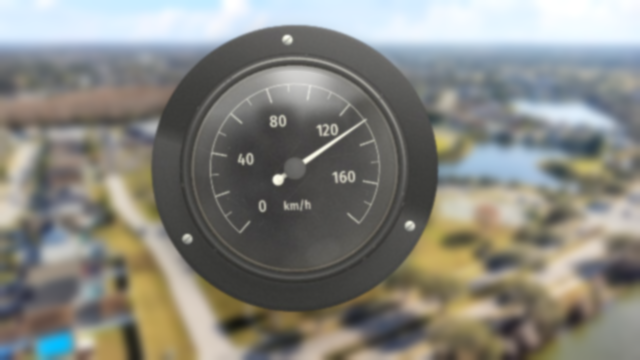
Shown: 130 (km/h)
